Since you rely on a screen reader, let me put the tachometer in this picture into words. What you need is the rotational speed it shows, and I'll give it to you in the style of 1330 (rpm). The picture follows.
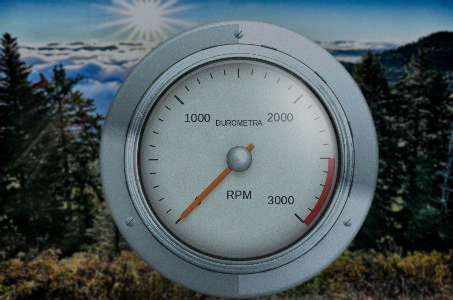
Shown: 0 (rpm)
